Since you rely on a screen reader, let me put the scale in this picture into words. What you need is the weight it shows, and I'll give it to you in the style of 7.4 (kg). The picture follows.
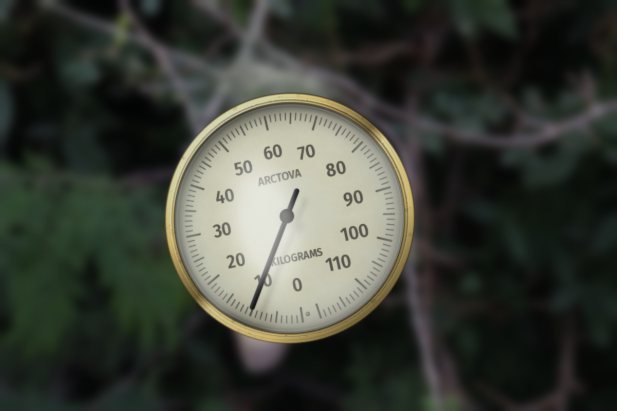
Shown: 10 (kg)
